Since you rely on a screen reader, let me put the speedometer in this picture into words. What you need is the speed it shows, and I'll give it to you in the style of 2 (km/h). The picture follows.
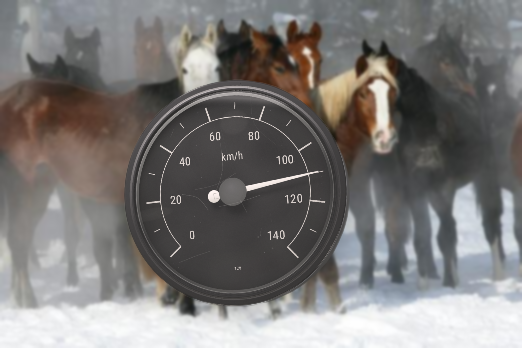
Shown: 110 (km/h)
